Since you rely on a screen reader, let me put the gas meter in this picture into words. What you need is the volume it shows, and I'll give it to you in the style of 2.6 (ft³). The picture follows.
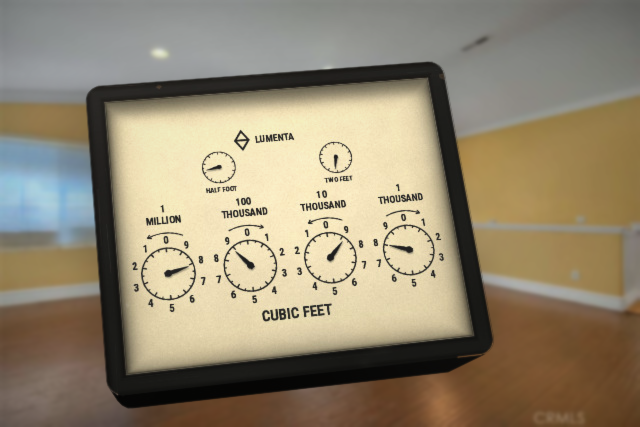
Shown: 788800 (ft³)
